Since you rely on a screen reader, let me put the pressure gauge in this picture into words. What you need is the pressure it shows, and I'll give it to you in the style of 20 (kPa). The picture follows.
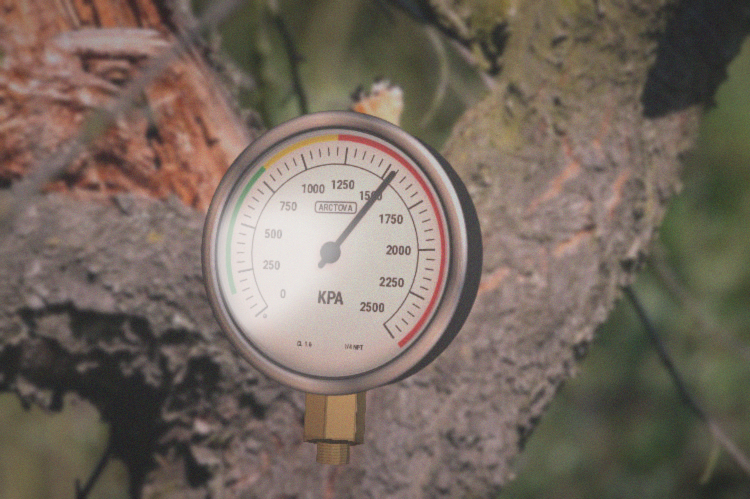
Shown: 1550 (kPa)
